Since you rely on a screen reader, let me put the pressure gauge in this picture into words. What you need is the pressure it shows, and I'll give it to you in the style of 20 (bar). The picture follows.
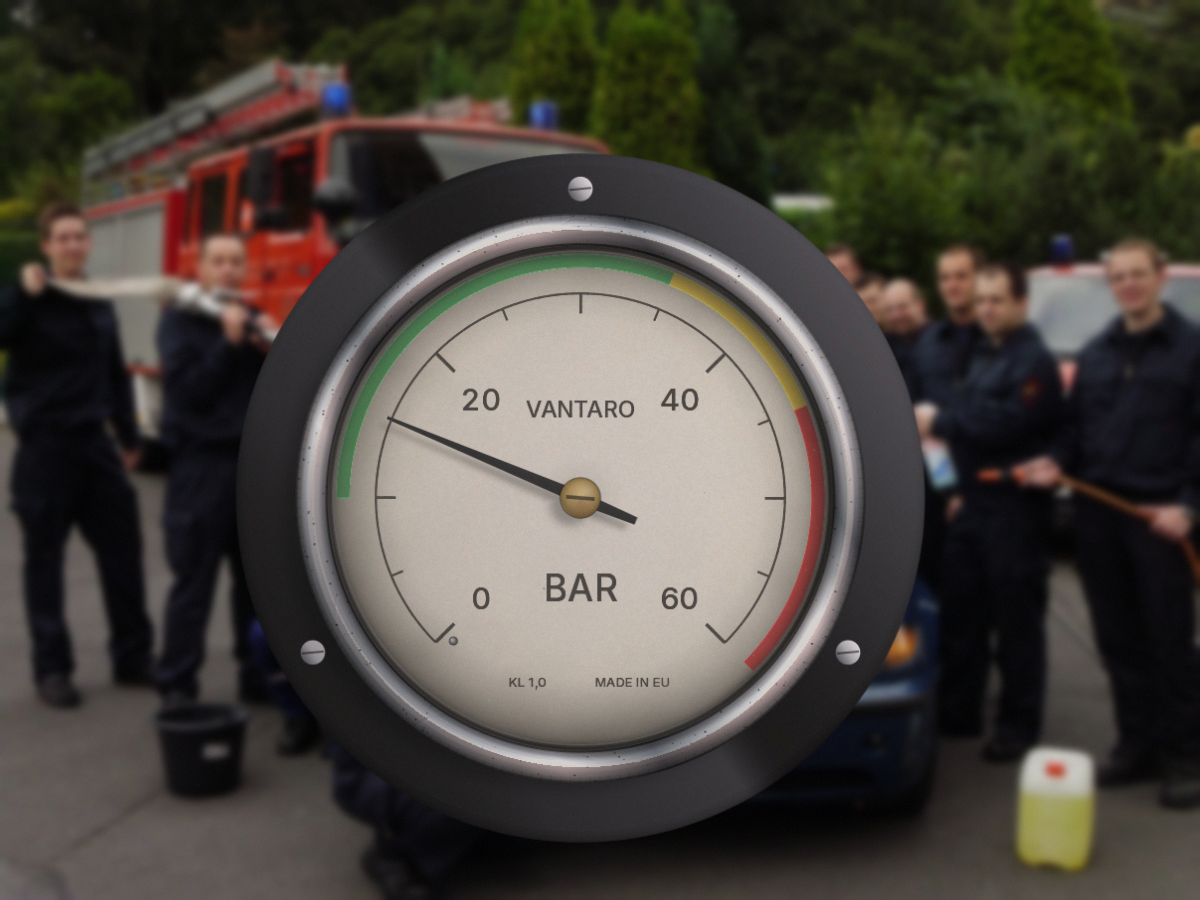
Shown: 15 (bar)
